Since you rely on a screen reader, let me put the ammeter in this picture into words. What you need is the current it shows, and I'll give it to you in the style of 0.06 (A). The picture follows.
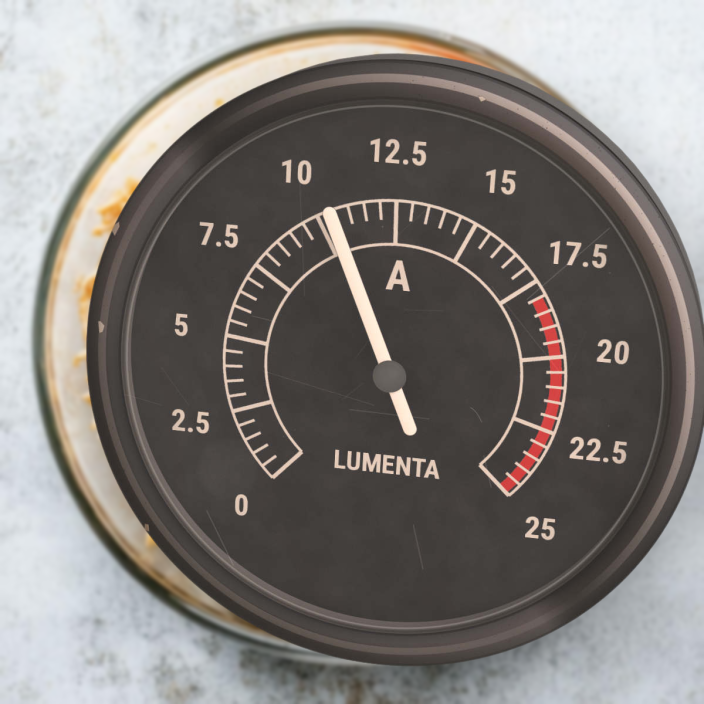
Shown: 10.5 (A)
